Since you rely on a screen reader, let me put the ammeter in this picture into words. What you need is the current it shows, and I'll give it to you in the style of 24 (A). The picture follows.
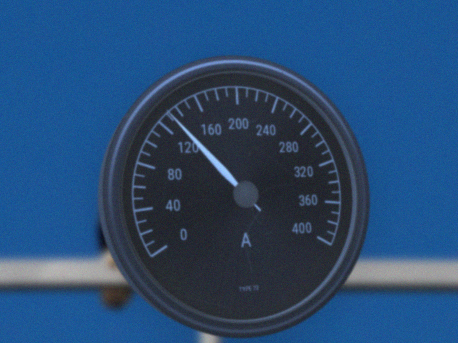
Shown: 130 (A)
